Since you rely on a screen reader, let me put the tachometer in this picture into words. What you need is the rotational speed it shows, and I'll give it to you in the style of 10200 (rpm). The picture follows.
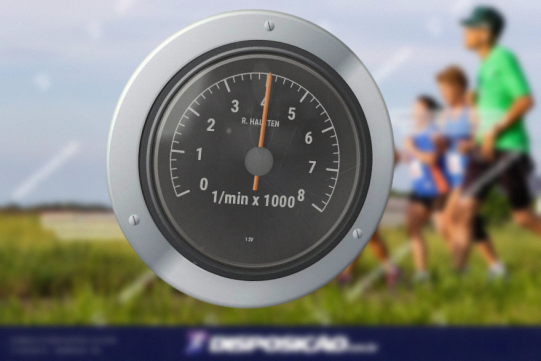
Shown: 4000 (rpm)
